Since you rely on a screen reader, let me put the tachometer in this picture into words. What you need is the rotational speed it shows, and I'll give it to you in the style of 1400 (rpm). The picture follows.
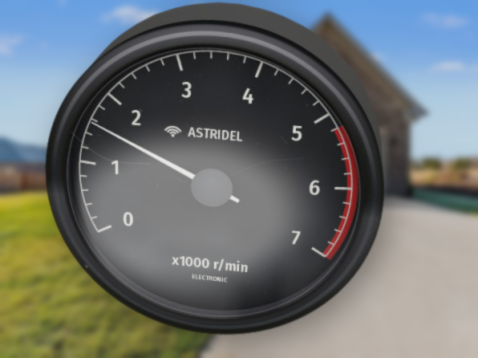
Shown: 1600 (rpm)
